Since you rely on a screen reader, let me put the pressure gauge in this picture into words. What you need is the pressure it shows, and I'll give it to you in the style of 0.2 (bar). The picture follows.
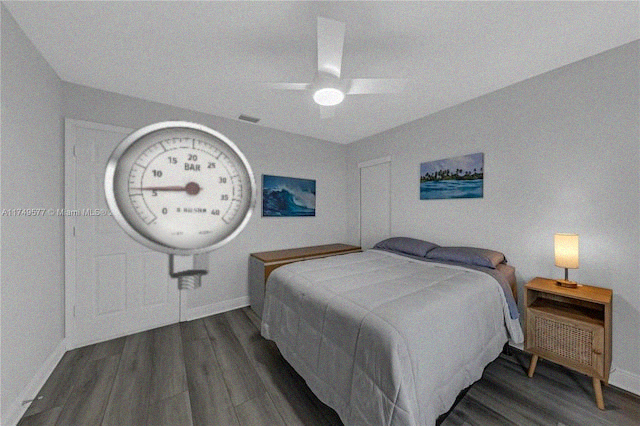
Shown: 6 (bar)
